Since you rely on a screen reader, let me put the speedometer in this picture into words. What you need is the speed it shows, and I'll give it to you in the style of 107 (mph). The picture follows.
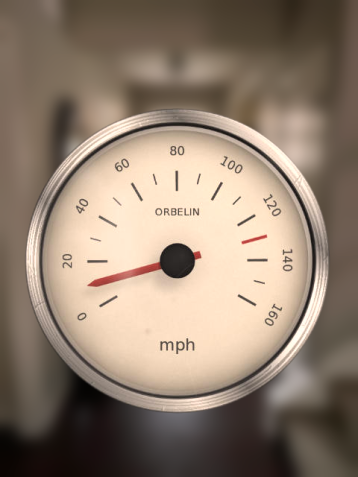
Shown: 10 (mph)
